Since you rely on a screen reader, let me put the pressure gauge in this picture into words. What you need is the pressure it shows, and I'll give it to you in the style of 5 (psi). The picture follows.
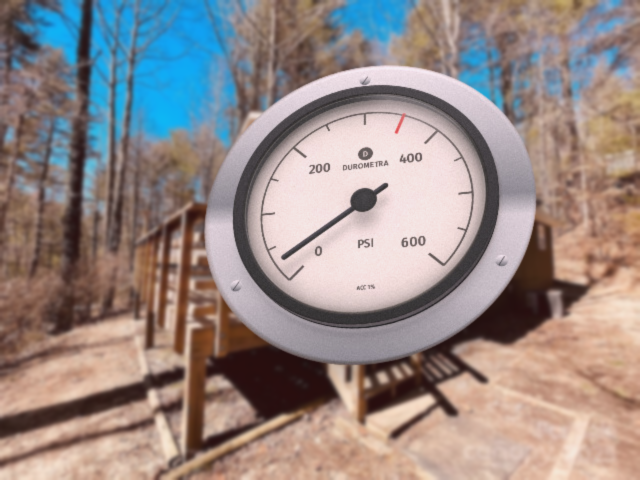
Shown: 25 (psi)
